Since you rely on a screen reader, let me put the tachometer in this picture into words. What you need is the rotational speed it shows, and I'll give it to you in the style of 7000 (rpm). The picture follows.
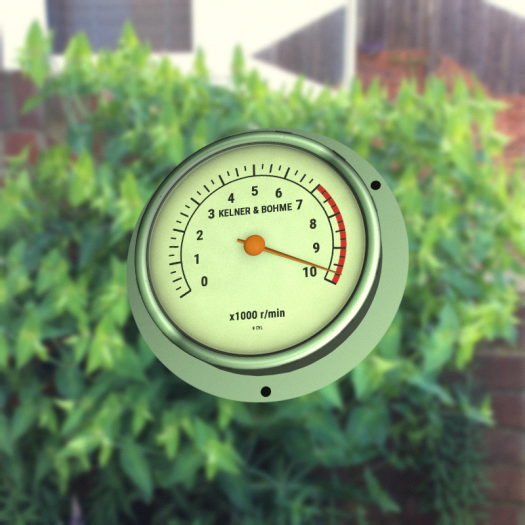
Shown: 9750 (rpm)
